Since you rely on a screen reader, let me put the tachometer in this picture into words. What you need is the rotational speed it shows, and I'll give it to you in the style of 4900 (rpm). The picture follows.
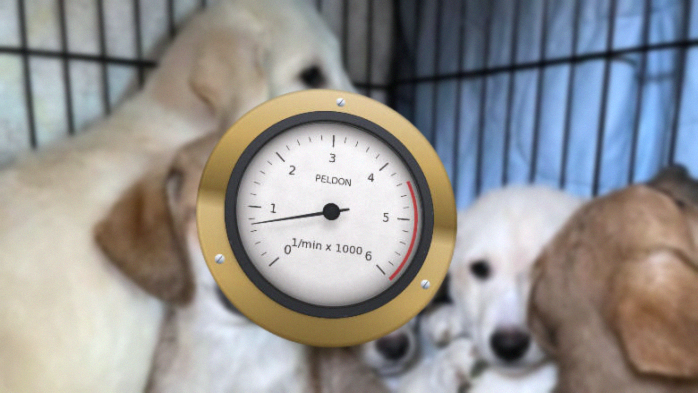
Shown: 700 (rpm)
